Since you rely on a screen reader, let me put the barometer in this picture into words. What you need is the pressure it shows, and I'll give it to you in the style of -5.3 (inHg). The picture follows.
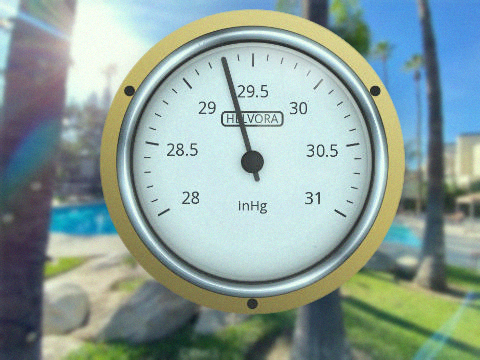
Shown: 29.3 (inHg)
